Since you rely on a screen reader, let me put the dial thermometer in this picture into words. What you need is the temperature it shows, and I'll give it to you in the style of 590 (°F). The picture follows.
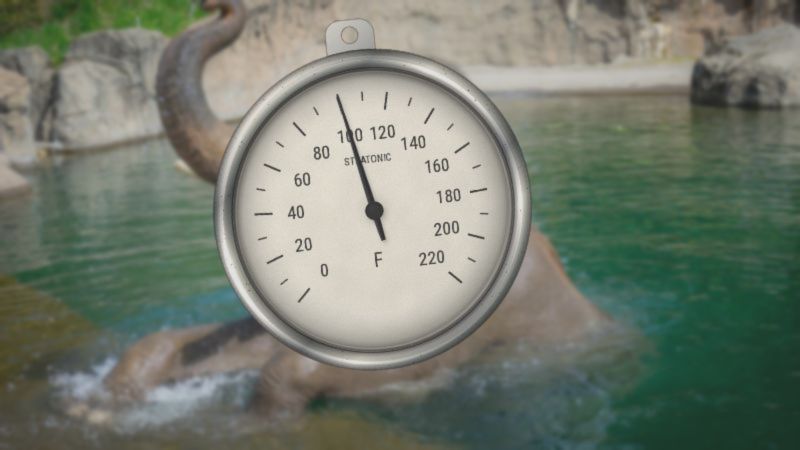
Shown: 100 (°F)
